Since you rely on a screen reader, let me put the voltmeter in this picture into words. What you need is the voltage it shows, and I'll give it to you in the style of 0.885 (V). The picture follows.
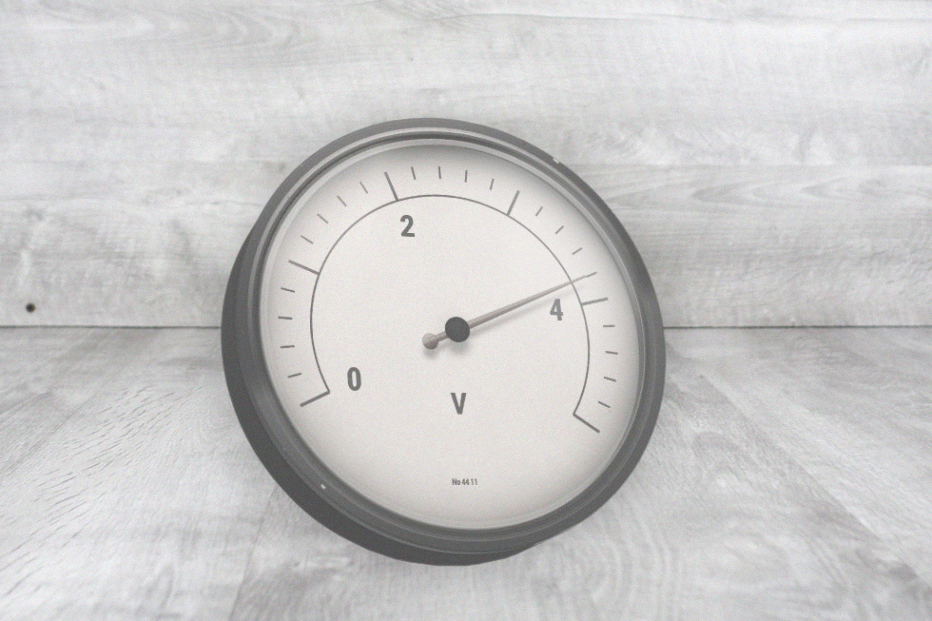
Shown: 3.8 (V)
